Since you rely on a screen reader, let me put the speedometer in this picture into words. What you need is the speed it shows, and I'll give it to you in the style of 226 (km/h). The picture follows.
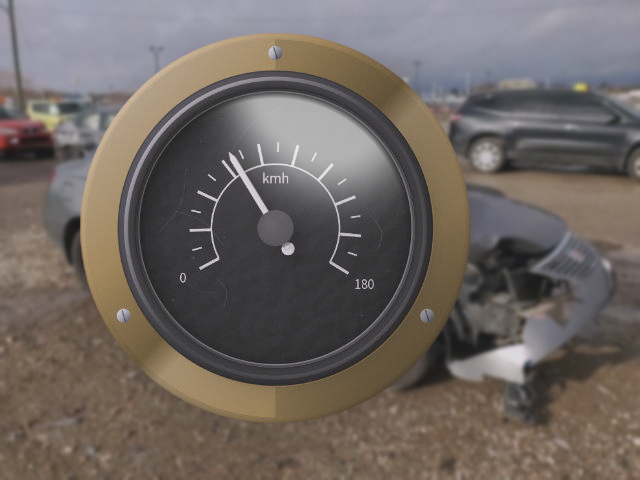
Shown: 65 (km/h)
